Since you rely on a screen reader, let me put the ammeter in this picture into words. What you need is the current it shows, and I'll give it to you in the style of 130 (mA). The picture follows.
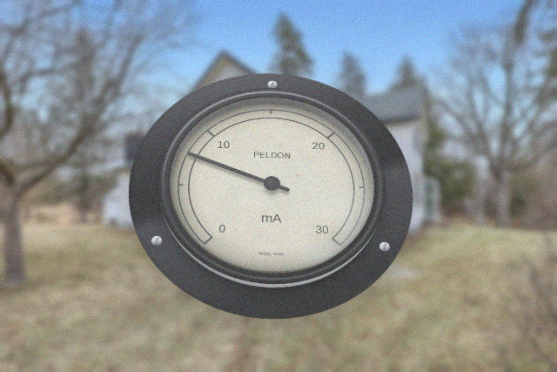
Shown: 7.5 (mA)
